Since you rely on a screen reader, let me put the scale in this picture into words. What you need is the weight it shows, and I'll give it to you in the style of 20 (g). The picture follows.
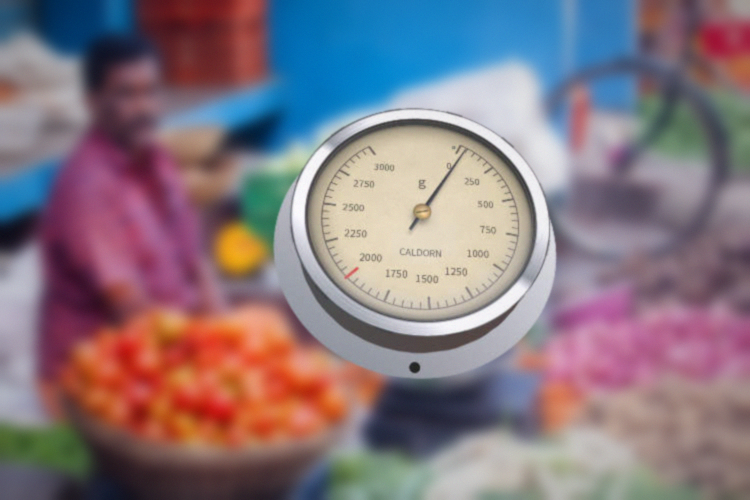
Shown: 50 (g)
